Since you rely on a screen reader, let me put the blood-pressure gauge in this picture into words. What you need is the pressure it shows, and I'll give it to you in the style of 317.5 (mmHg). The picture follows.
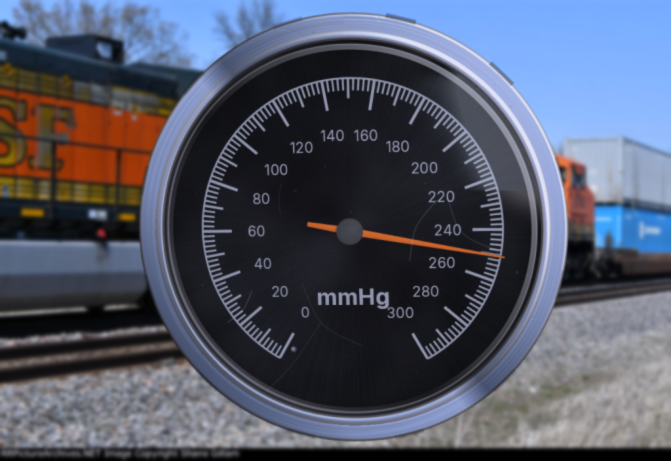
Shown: 250 (mmHg)
